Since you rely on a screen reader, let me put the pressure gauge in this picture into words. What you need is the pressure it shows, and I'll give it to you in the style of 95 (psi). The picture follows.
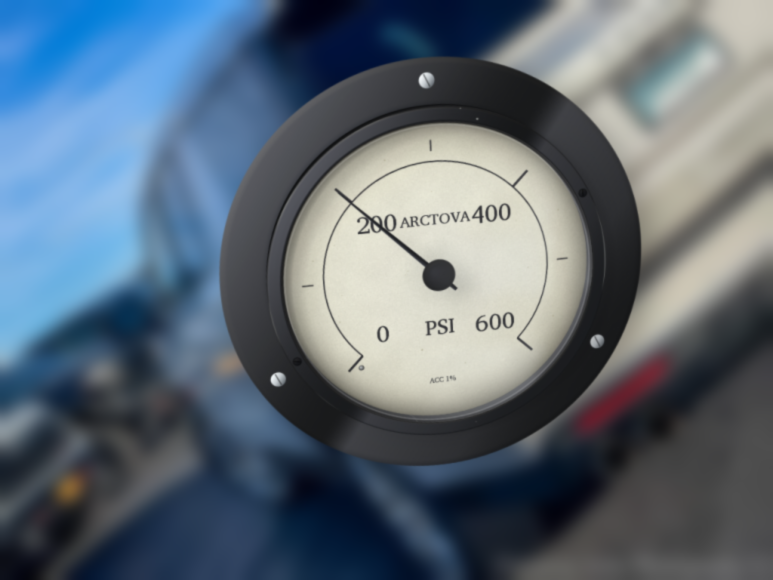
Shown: 200 (psi)
